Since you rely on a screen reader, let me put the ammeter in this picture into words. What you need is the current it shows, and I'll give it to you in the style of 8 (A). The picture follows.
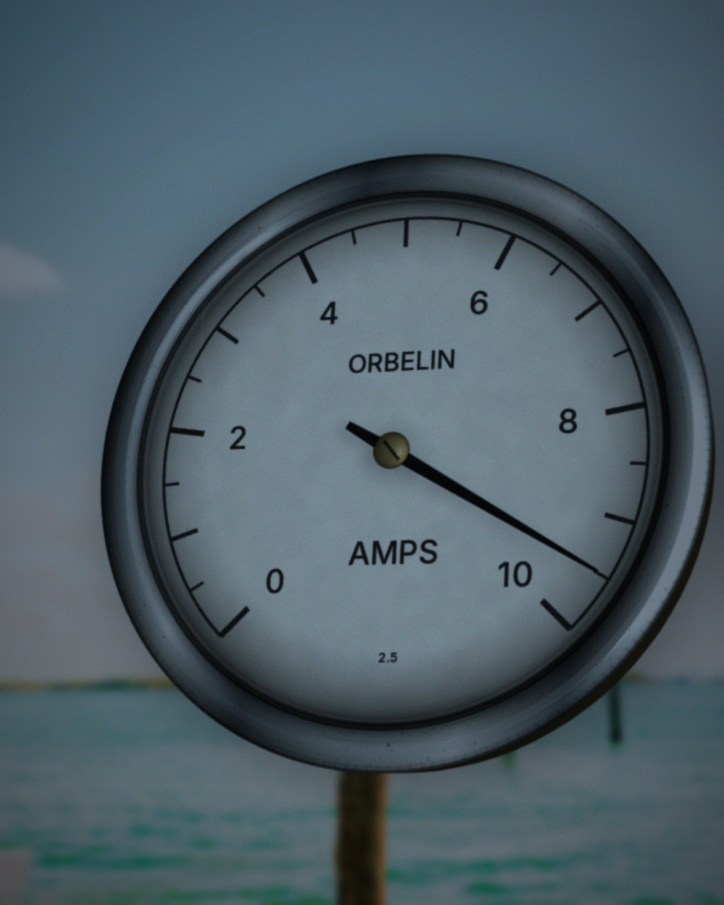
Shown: 9.5 (A)
